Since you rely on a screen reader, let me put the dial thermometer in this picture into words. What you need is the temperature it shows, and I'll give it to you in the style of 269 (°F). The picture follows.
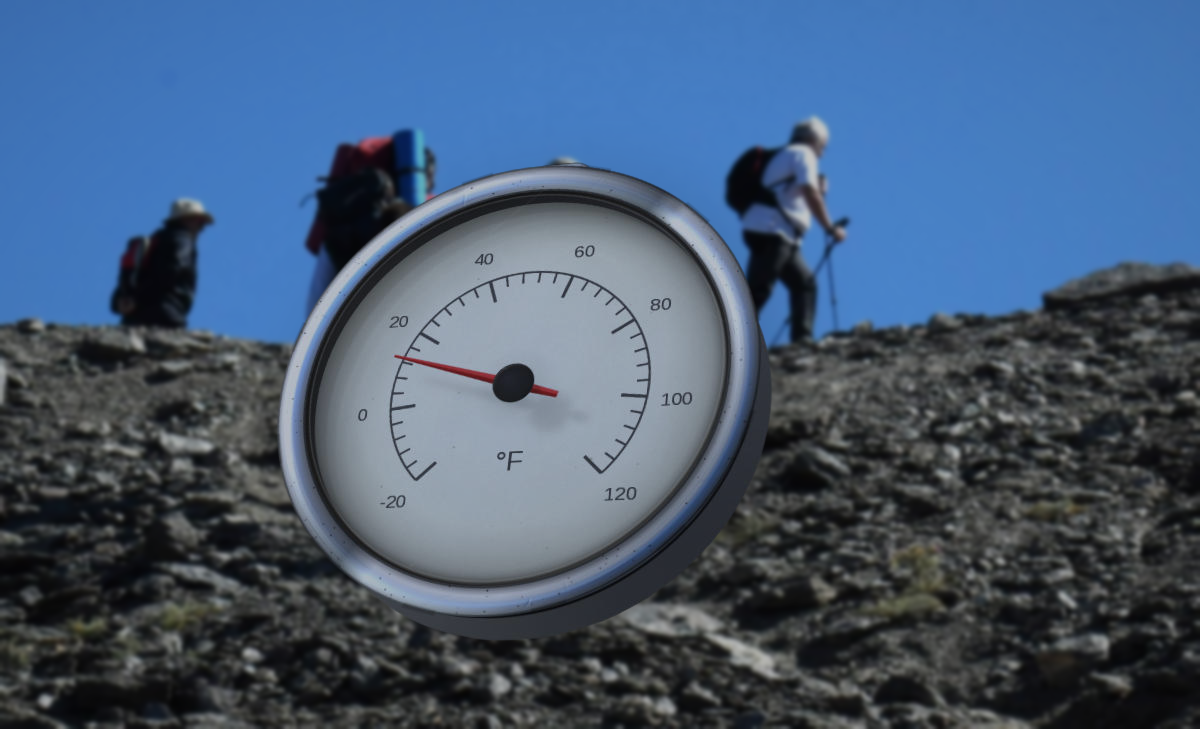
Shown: 12 (°F)
